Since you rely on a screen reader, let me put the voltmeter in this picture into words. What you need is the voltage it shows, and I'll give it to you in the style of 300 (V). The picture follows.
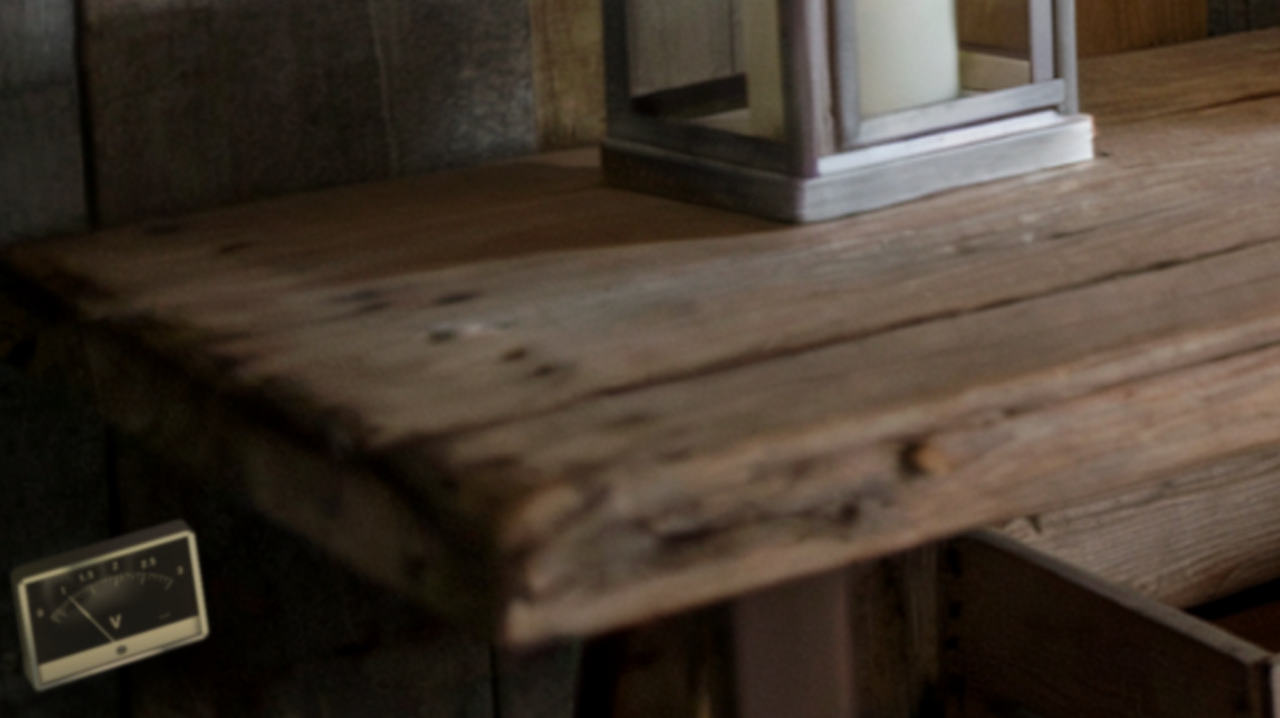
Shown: 1 (V)
